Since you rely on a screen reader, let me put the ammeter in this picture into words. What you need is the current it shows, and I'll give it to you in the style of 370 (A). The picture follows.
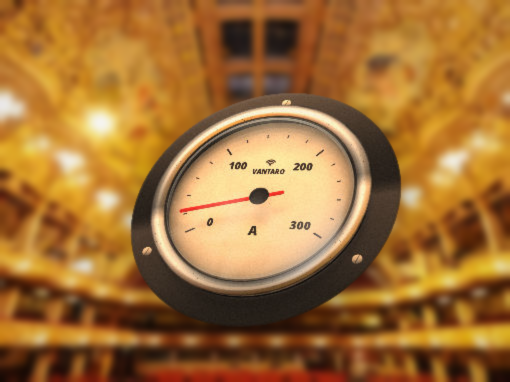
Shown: 20 (A)
